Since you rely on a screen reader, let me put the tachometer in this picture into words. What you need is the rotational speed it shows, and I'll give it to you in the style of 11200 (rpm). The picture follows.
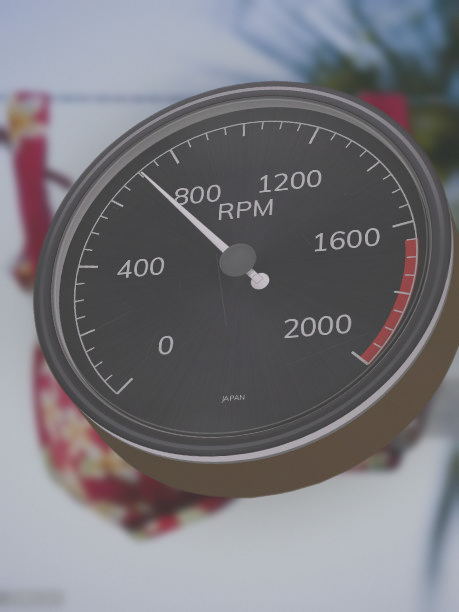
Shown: 700 (rpm)
